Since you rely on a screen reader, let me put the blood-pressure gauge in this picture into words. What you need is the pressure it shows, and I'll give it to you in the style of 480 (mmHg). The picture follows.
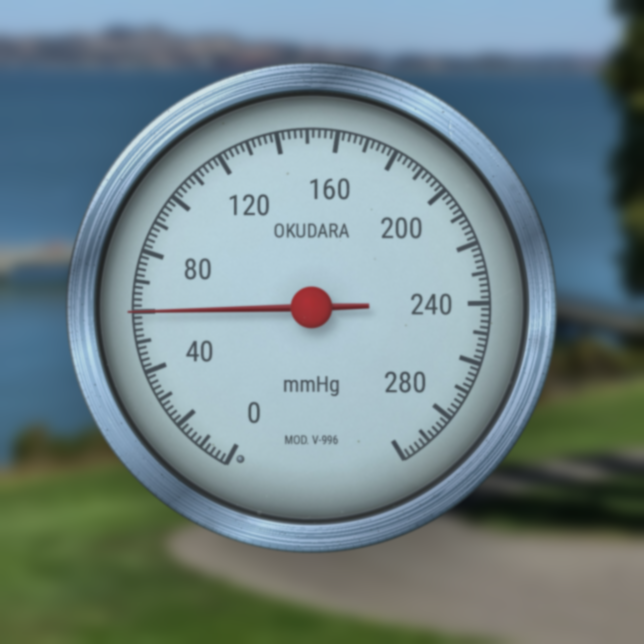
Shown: 60 (mmHg)
